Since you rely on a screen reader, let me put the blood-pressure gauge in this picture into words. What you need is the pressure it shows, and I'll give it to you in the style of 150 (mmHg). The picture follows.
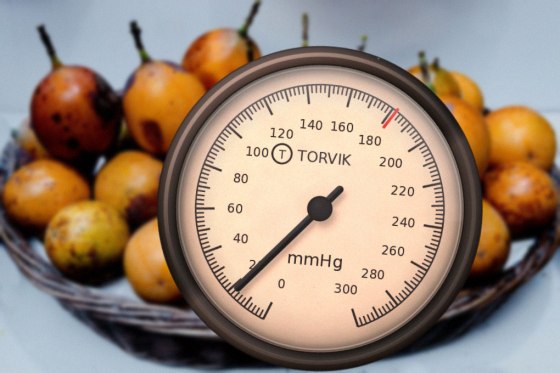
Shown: 18 (mmHg)
